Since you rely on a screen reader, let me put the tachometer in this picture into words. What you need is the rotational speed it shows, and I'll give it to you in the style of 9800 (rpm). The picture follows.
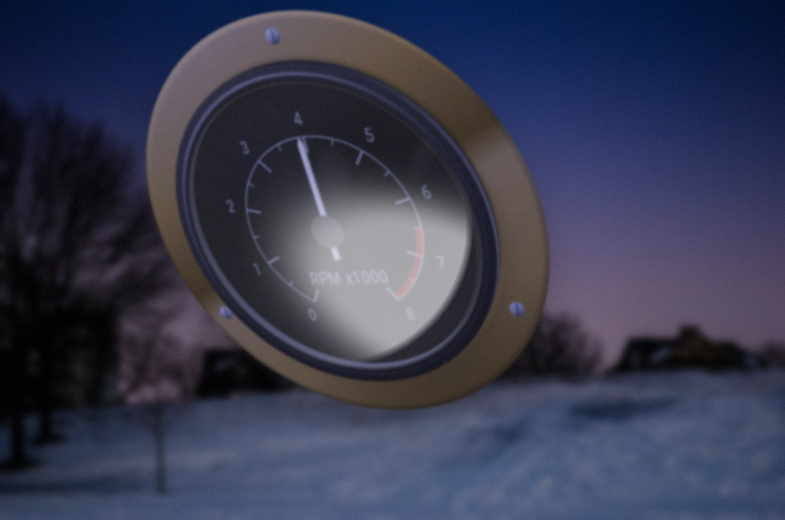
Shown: 4000 (rpm)
